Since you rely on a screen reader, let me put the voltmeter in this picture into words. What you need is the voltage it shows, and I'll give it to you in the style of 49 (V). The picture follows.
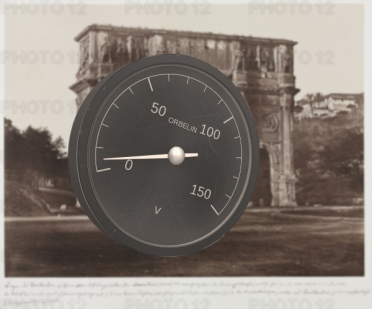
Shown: 5 (V)
